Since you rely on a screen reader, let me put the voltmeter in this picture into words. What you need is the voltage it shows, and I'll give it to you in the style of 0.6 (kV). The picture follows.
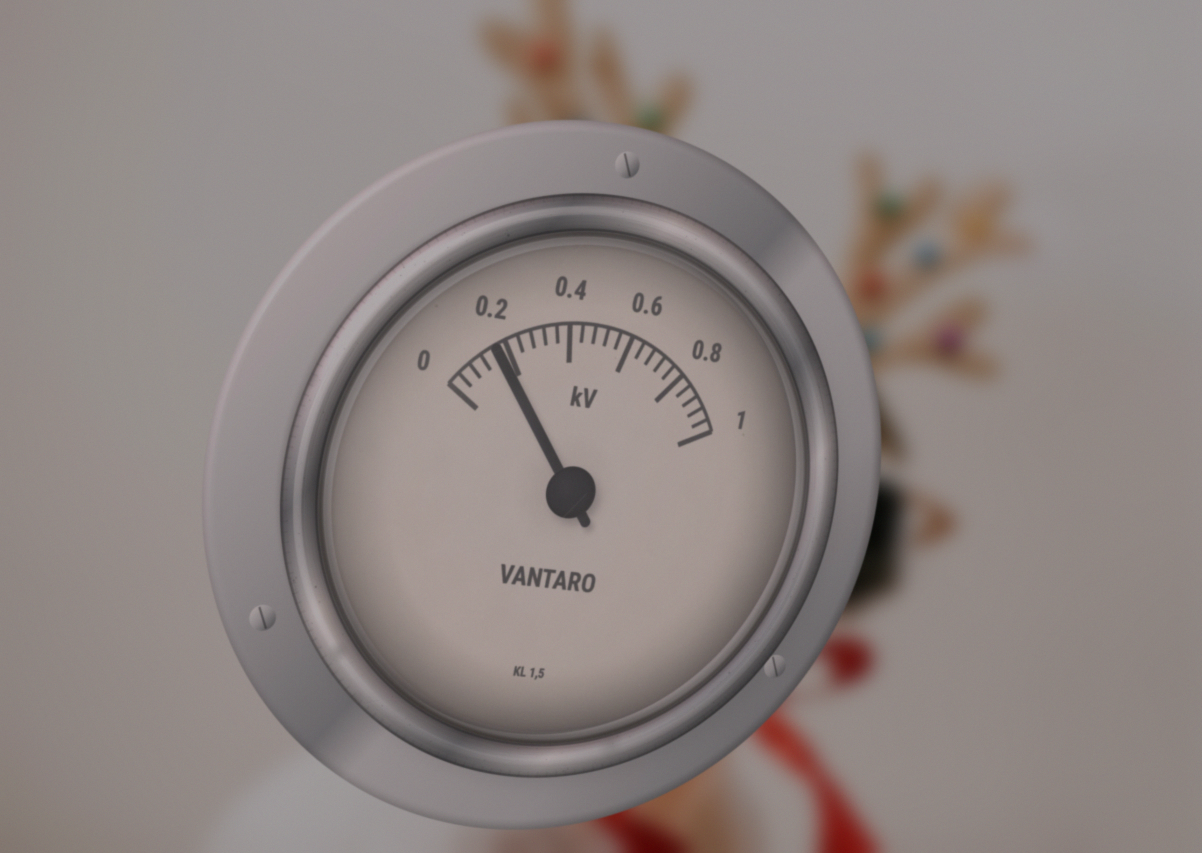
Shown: 0.16 (kV)
